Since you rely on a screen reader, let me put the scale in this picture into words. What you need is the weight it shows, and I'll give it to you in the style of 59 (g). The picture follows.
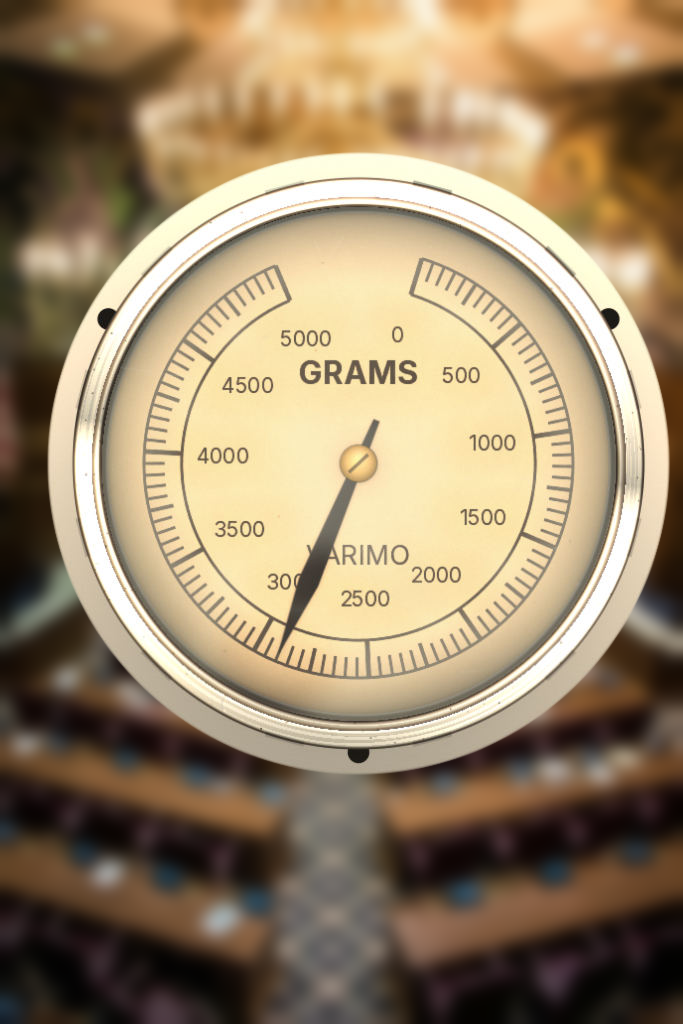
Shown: 2900 (g)
